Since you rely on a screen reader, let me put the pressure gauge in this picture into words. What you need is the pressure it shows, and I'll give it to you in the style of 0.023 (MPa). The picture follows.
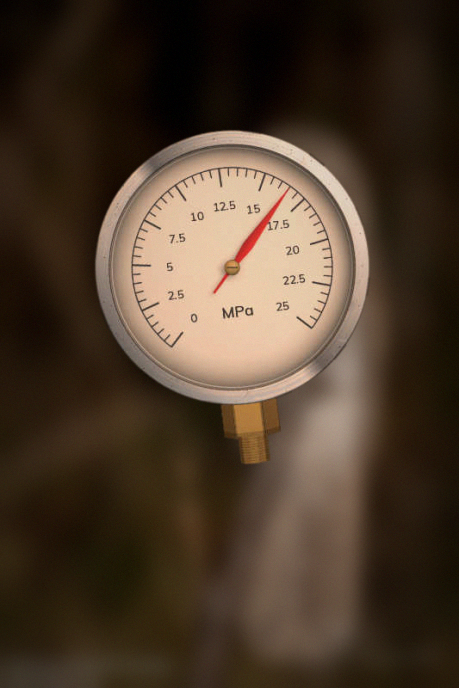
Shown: 16.5 (MPa)
